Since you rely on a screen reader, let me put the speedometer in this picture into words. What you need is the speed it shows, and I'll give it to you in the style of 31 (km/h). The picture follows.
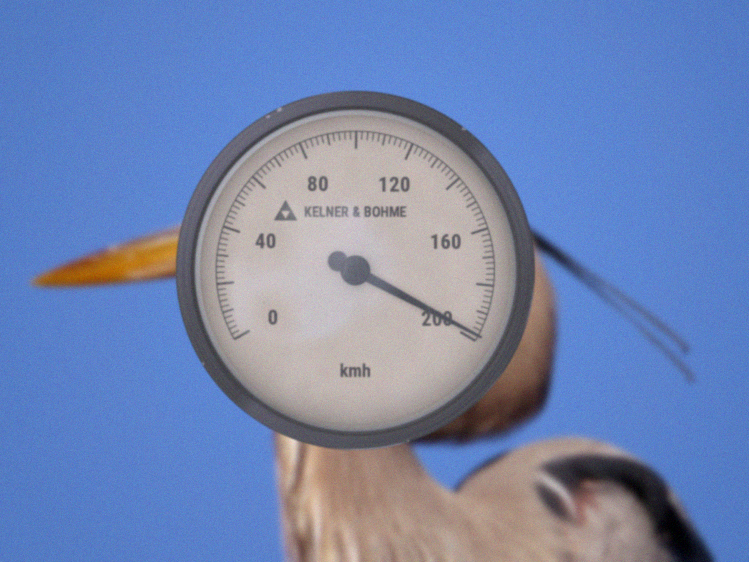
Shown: 198 (km/h)
